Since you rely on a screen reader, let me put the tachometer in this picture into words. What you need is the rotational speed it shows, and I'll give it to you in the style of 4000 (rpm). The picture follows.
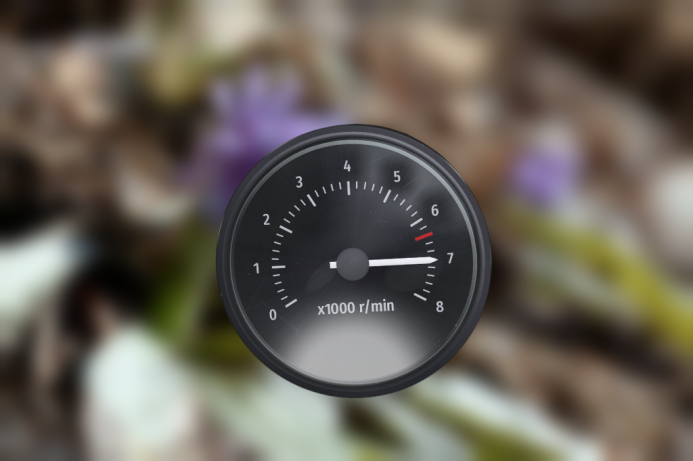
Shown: 7000 (rpm)
